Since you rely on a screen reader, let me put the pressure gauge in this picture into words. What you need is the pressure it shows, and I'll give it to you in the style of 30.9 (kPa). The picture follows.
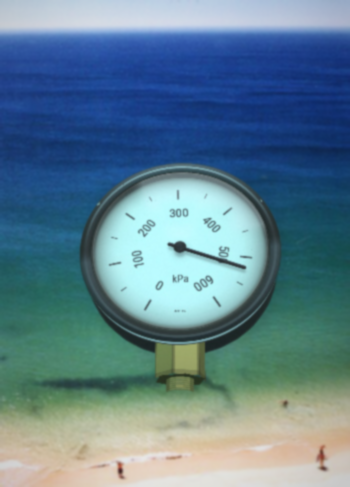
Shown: 525 (kPa)
